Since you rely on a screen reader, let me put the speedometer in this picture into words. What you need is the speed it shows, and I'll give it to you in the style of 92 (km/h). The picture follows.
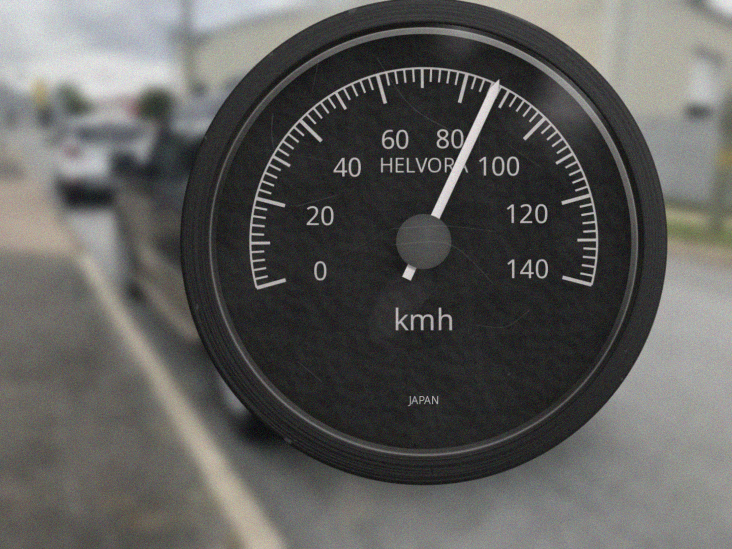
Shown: 87 (km/h)
